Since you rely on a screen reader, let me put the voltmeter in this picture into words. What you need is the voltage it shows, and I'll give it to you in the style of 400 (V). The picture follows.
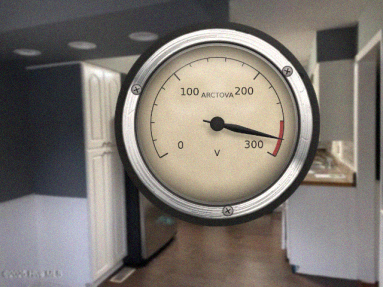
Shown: 280 (V)
